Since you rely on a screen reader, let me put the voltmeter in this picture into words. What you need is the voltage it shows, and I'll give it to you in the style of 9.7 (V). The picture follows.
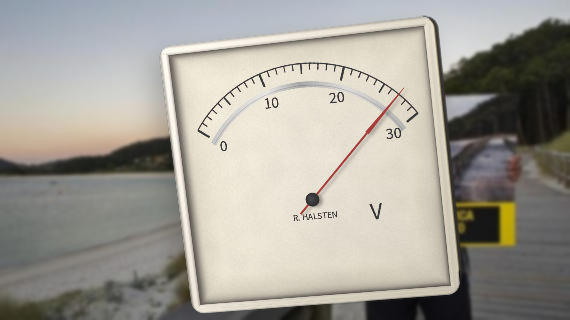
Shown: 27 (V)
